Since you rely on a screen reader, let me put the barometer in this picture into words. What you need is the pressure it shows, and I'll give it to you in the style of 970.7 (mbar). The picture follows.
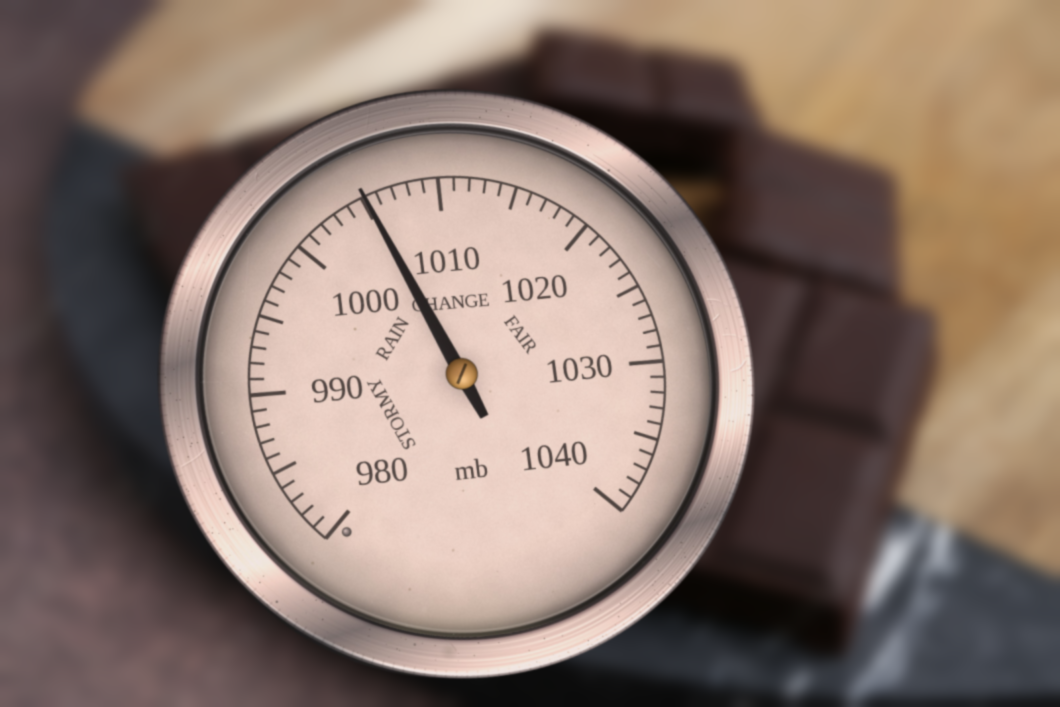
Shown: 1005 (mbar)
